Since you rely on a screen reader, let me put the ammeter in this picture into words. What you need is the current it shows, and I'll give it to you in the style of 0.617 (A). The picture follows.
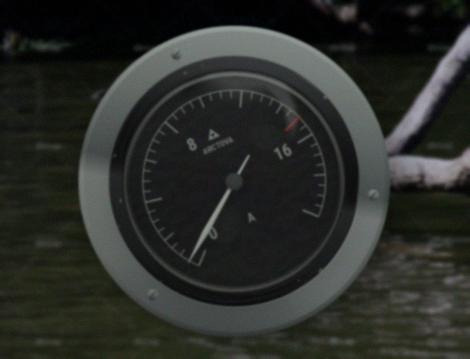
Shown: 0.5 (A)
